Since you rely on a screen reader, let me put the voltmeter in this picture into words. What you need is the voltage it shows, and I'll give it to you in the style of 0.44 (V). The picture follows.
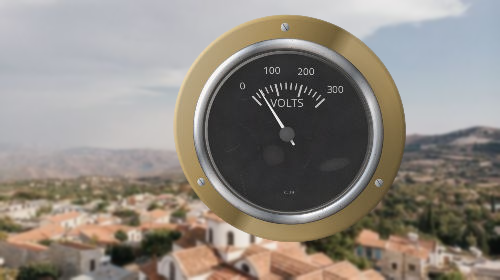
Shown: 40 (V)
